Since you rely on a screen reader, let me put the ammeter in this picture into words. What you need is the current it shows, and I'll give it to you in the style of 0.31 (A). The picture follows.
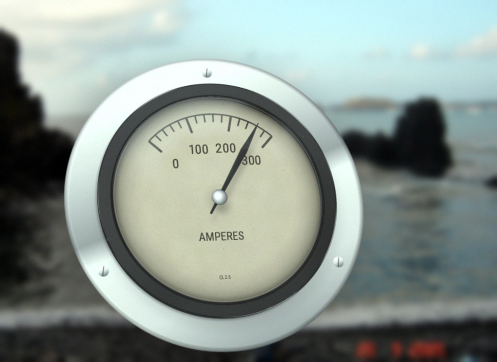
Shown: 260 (A)
